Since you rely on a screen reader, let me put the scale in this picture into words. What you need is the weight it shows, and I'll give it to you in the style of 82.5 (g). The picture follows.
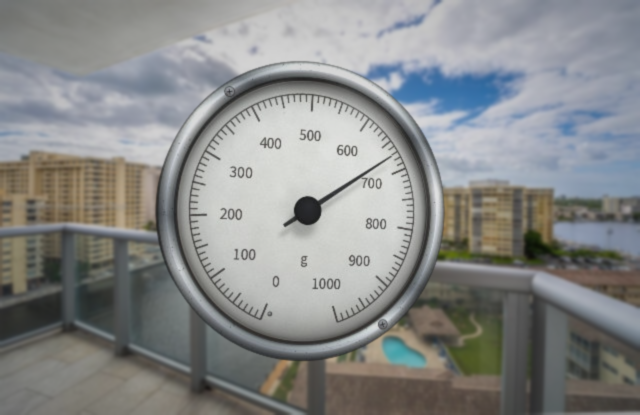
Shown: 670 (g)
